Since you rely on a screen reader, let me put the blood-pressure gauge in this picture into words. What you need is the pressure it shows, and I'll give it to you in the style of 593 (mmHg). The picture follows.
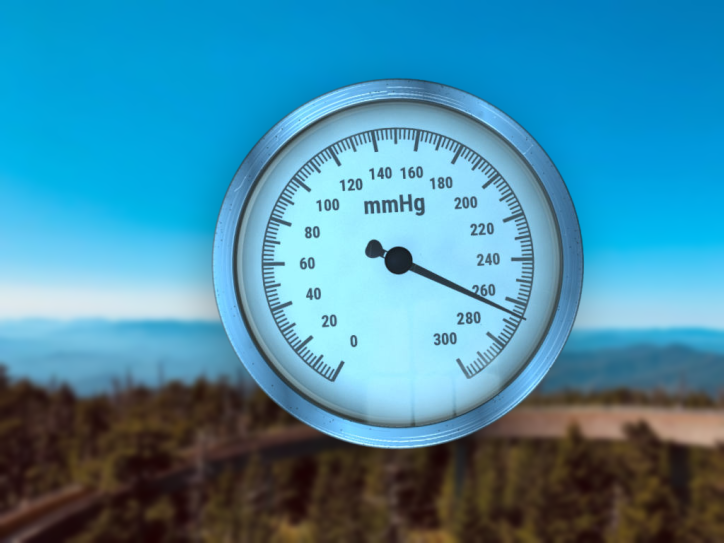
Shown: 266 (mmHg)
